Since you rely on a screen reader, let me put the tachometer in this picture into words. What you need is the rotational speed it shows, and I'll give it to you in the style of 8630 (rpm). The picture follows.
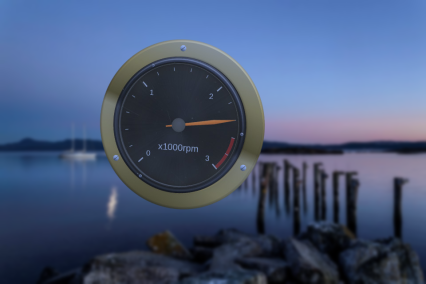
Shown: 2400 (rpm)
